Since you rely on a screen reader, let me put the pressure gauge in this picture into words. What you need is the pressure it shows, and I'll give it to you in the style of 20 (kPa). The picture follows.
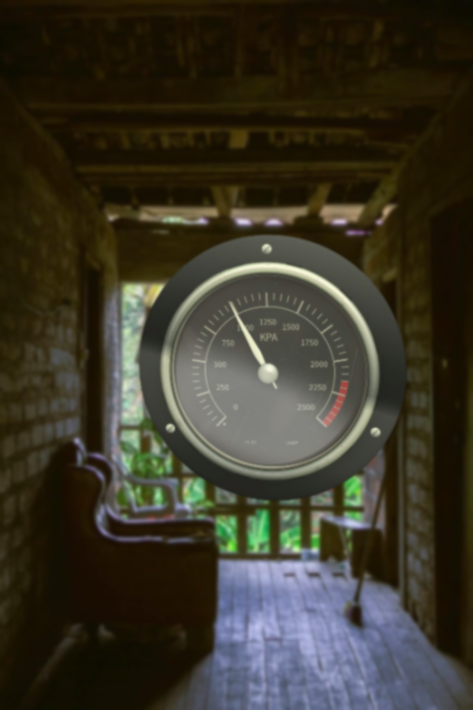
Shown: 1000 (kPa)
